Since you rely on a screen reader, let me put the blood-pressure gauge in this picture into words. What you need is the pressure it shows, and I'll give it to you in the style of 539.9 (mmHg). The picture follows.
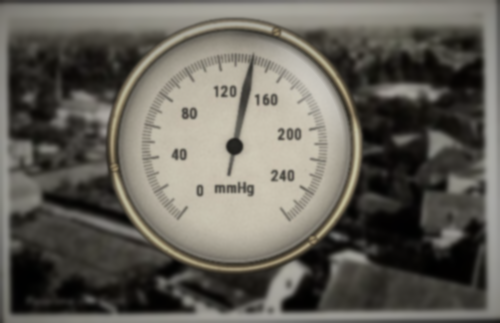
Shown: 140 (mmHg)
